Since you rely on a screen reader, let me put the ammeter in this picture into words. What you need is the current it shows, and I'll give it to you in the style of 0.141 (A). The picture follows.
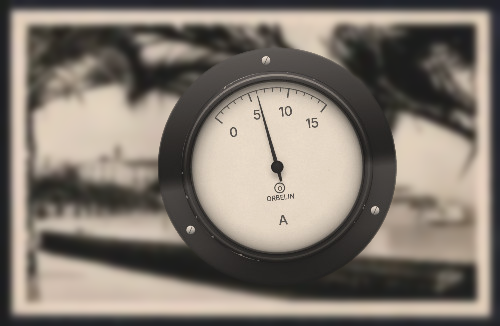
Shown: 6 (A)
